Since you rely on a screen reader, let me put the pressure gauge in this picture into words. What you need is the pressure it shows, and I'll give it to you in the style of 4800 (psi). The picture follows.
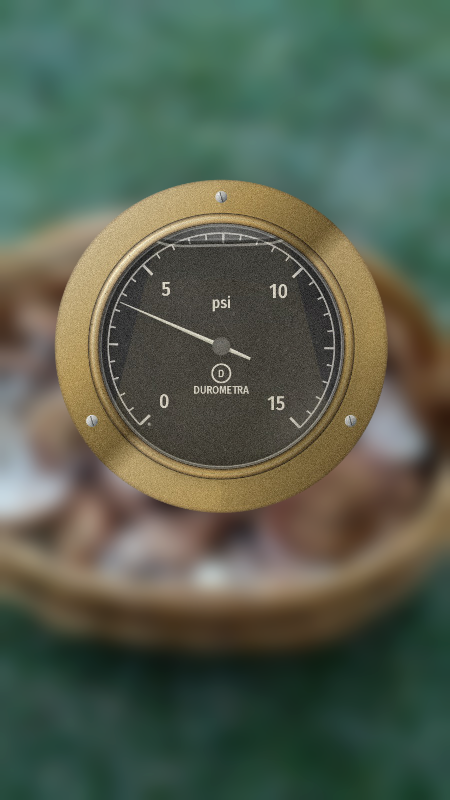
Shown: 3.75 (psi)
